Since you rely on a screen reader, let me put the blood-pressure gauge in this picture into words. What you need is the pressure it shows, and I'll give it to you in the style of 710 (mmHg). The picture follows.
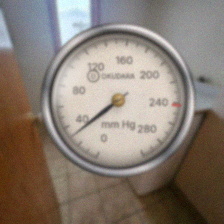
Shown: 30 (mmHg)
